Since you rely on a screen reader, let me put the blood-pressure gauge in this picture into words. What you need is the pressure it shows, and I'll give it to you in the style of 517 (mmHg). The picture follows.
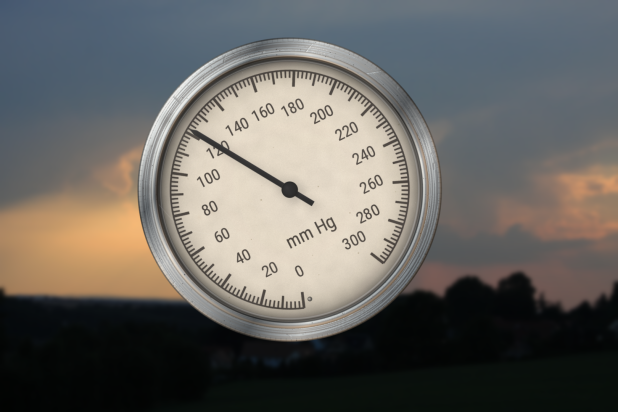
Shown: 122 (mmHg)
